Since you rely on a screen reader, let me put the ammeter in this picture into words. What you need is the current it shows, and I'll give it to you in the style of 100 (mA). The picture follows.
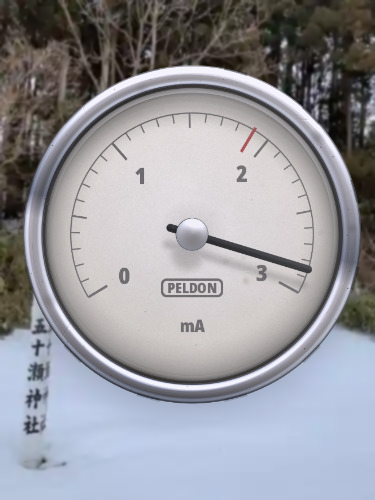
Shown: 2.85 (mA)
